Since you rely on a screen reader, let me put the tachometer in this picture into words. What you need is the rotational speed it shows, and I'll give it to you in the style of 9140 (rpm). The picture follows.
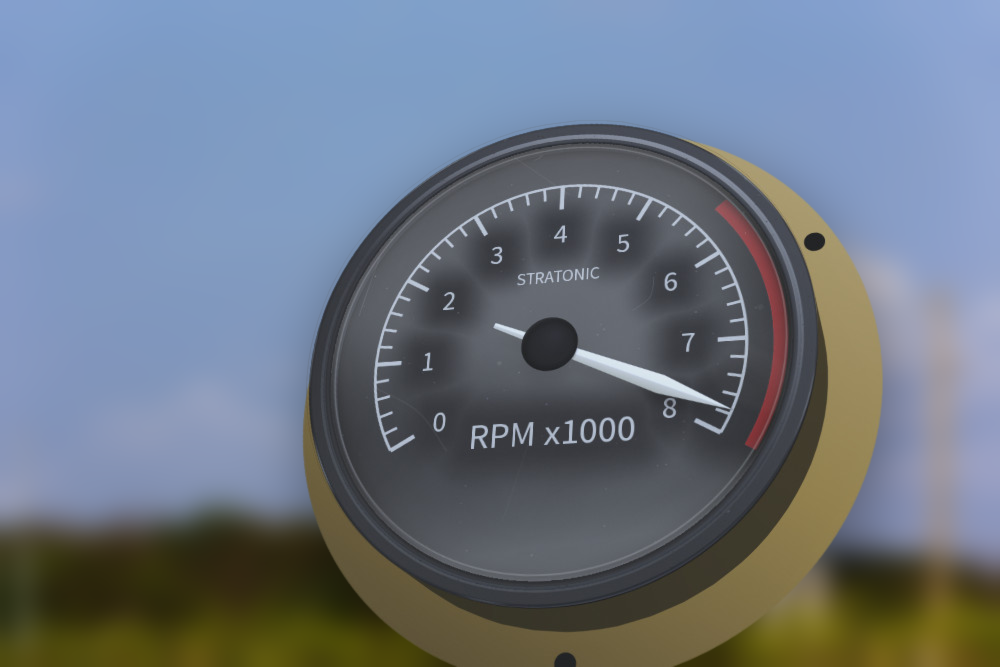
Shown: 7800 (rpm)
